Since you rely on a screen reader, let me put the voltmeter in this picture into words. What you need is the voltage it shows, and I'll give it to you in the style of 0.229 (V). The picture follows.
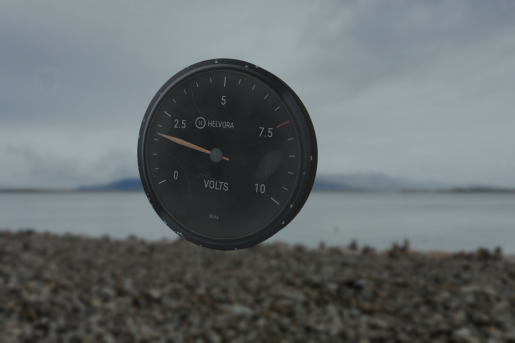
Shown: 1.75 (V)
